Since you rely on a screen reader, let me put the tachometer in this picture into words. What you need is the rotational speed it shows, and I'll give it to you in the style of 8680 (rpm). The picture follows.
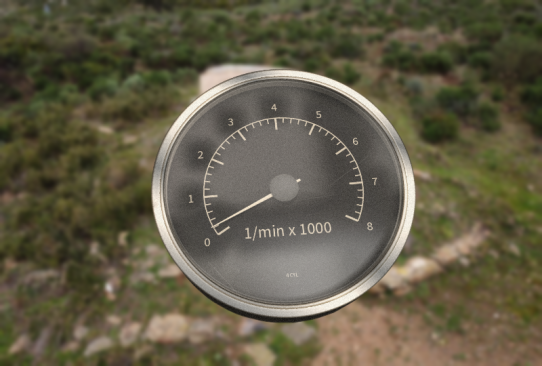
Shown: 200 (rpm)
